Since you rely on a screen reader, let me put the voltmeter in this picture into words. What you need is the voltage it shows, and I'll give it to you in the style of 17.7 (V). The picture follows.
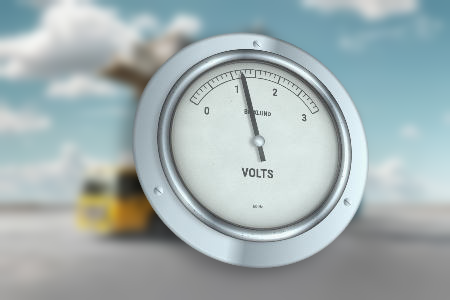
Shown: 1.2 (V)
